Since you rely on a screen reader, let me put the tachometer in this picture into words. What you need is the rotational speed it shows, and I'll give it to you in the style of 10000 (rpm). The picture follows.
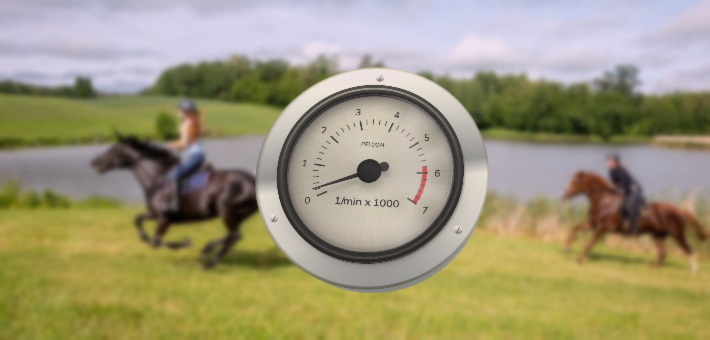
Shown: 200 (rpm)
